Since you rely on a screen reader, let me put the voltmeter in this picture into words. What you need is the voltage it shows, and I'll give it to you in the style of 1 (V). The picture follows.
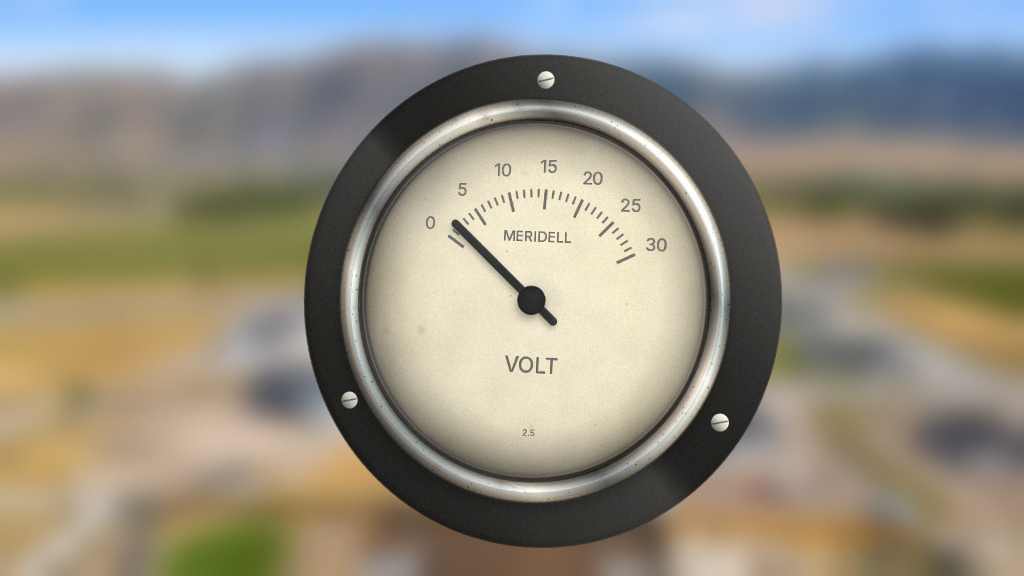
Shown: 2 (V)
